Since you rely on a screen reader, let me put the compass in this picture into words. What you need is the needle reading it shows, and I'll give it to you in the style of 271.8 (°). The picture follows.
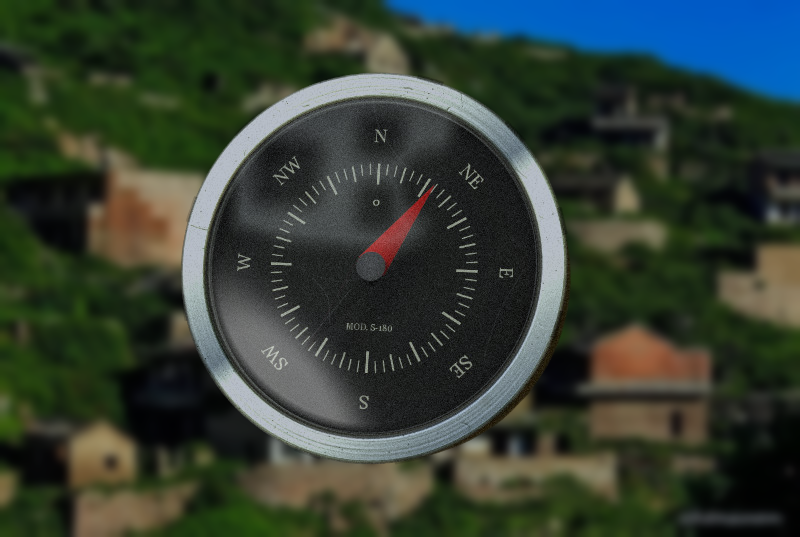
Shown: 35 (°)
